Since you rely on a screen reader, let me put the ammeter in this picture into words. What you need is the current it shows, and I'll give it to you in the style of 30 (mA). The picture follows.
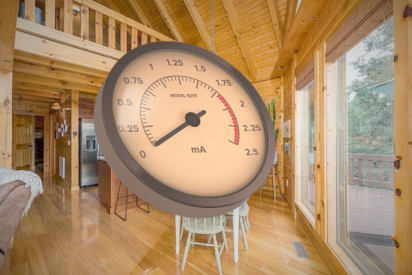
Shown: 0 (mA)
